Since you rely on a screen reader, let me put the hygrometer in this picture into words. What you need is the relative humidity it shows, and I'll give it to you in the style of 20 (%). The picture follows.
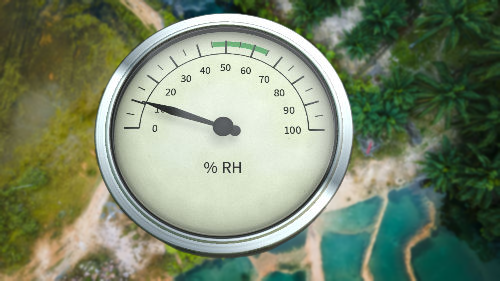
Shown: 10 (%)
